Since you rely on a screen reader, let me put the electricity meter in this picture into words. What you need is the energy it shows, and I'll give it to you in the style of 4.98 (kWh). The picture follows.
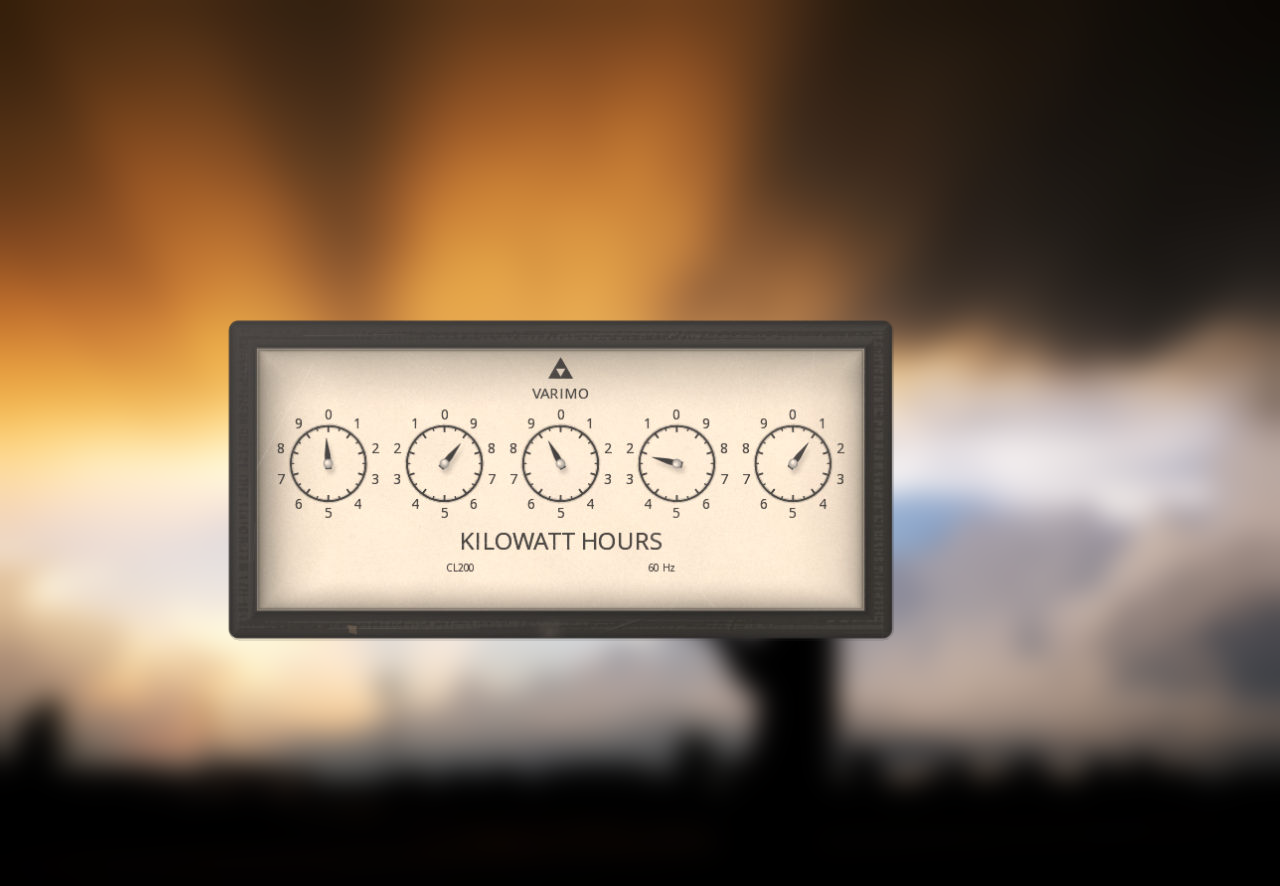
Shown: 98921 (kWh)
